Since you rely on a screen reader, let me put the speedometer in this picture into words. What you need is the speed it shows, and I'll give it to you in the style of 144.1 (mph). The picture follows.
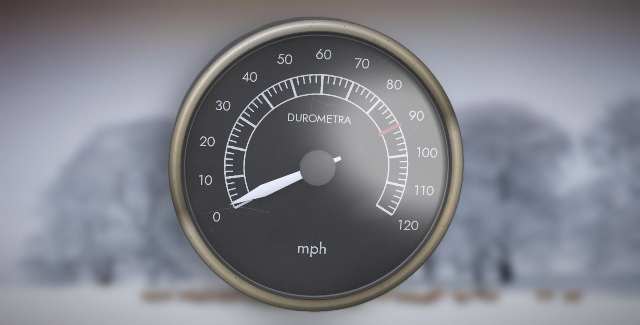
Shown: 2 (mph)
